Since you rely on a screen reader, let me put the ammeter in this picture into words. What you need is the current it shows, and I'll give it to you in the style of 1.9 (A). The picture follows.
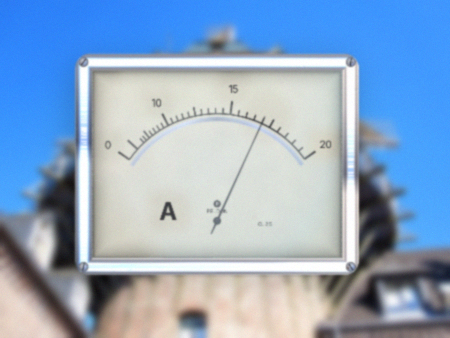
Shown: 17 (A)
